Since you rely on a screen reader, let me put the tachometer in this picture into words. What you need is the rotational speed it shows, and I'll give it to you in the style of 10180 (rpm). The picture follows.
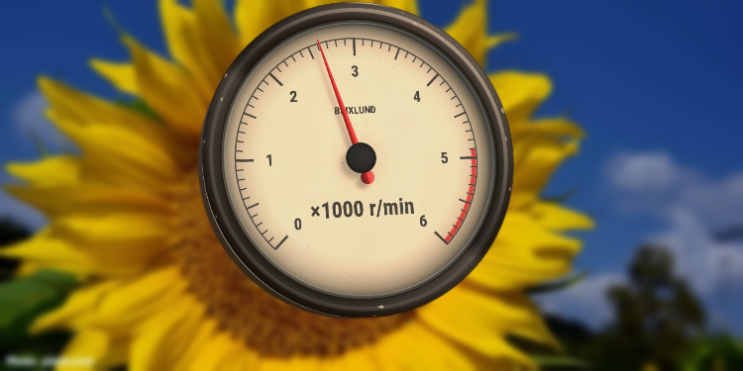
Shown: 2600 (rpm)
